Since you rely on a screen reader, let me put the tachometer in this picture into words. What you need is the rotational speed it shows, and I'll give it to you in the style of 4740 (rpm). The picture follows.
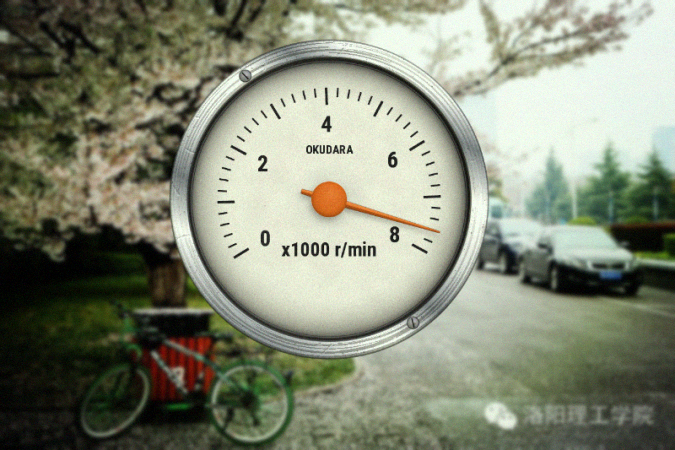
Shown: 7600 (rpm)
